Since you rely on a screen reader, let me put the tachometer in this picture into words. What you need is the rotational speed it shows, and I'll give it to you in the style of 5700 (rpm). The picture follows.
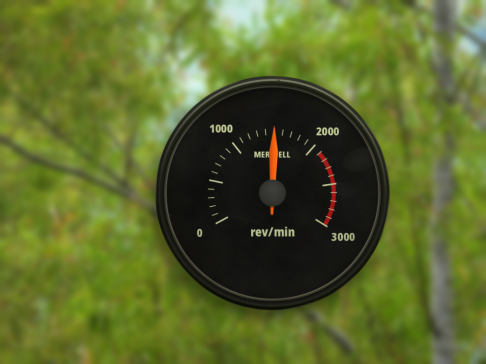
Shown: 1500 (rpm)
